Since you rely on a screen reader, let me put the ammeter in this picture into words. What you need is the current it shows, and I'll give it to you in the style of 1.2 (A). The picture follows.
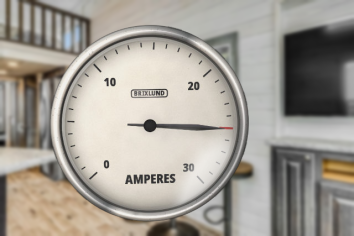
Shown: 25 (A)
